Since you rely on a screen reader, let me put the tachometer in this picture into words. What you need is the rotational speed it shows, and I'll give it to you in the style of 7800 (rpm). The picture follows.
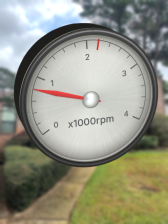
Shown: 800 (rpm)
